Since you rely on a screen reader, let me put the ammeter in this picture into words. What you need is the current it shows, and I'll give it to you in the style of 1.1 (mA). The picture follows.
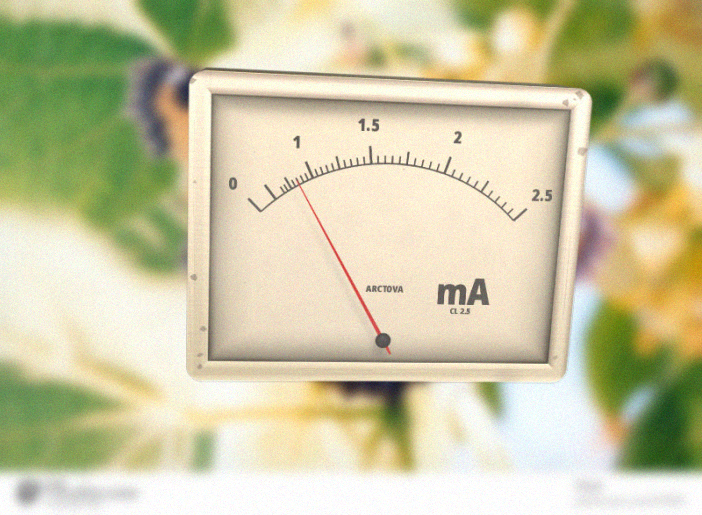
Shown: 0.85 (mA)
